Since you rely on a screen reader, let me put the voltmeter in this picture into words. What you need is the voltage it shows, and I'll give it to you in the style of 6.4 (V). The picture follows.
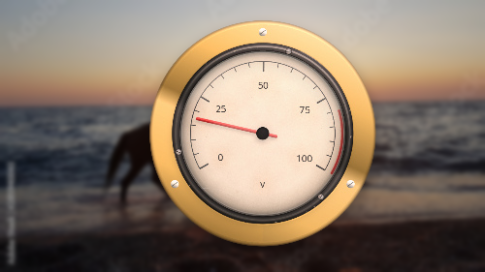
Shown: 17.5 (V)
